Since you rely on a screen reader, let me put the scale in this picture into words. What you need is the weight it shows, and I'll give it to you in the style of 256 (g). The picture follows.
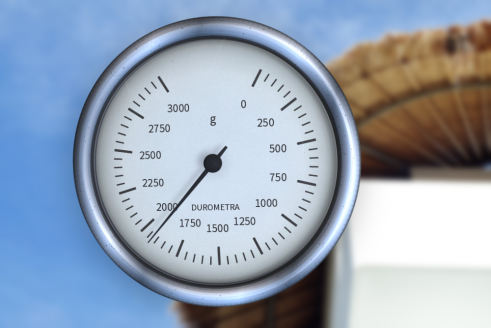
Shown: 1925 (g)
